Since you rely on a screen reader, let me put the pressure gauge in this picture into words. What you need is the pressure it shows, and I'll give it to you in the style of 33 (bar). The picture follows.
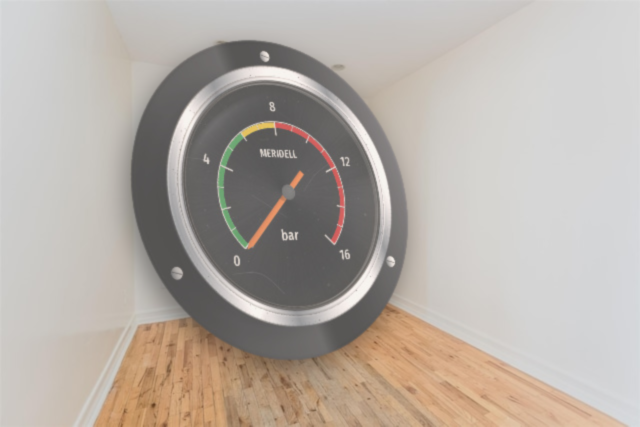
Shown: 0 (bar)
